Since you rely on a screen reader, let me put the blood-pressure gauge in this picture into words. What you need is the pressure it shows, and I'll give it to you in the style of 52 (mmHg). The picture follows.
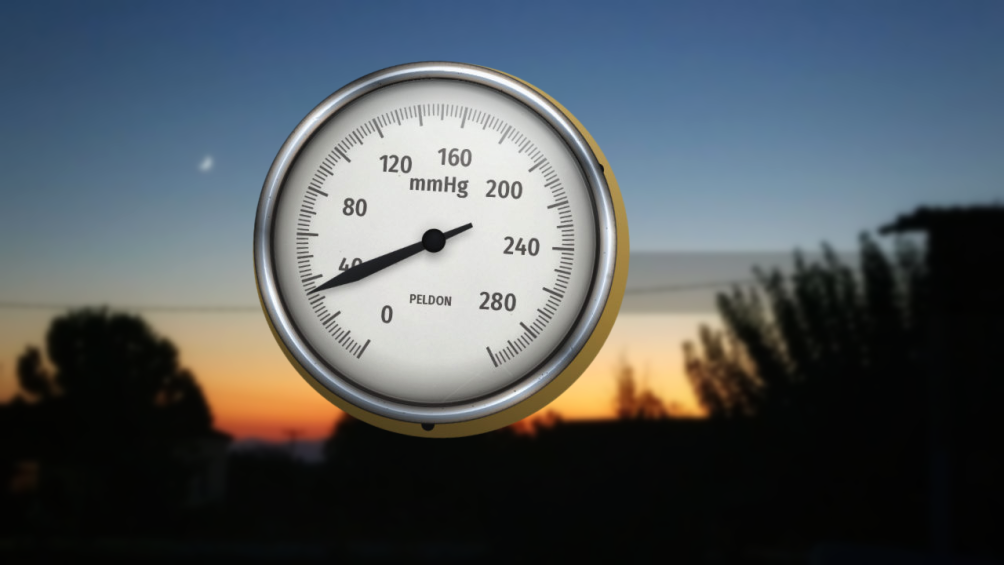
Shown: 34 (mmHg)
